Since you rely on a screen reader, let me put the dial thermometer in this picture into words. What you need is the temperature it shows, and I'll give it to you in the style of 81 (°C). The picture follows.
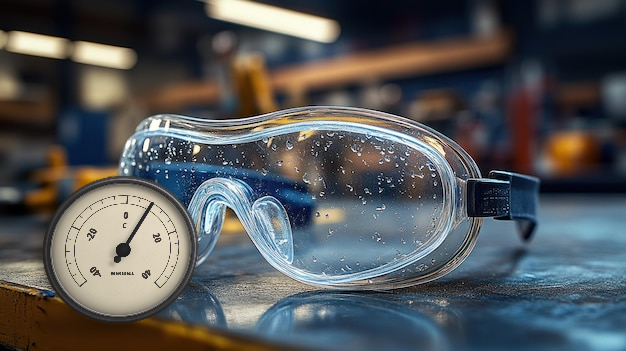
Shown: 8 (°C)
